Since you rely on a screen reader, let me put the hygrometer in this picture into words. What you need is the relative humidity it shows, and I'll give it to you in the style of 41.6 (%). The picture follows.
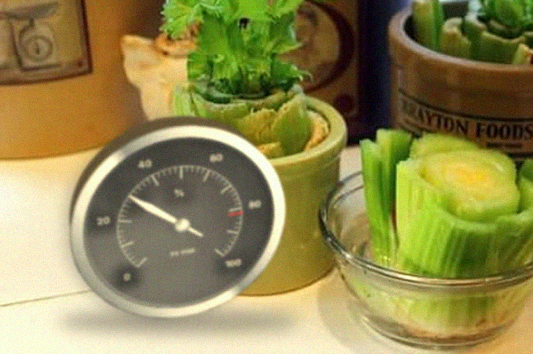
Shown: 30 (%)
